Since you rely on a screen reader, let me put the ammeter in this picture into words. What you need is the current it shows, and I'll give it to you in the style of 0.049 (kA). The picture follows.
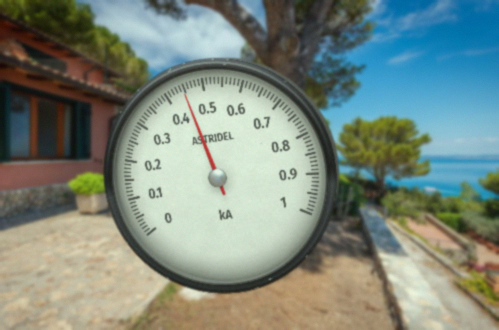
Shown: 0.45 (kA)
